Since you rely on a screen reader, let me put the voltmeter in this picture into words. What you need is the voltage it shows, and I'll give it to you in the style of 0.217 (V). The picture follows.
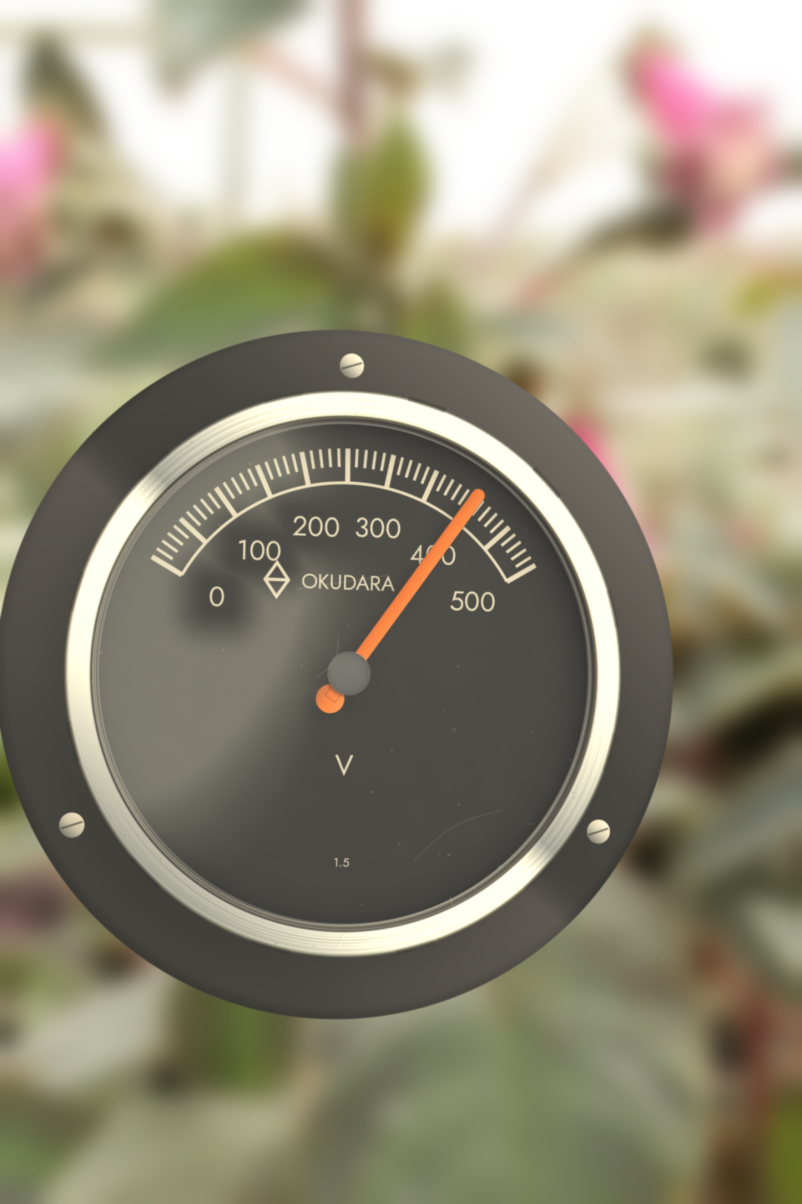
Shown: 400 (V)
